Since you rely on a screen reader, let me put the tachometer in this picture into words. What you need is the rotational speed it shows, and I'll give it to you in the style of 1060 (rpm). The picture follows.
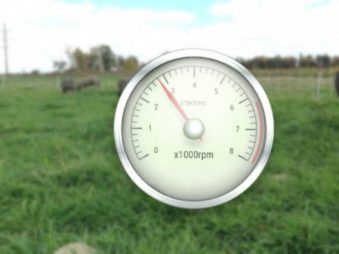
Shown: 2800 (rpm)
